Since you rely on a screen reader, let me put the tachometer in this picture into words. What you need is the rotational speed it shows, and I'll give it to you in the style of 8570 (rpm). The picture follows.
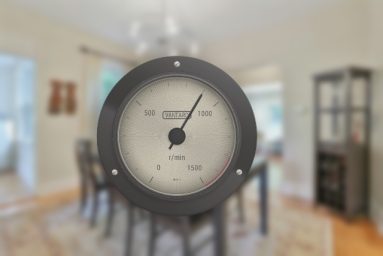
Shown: 900 (rpm)
